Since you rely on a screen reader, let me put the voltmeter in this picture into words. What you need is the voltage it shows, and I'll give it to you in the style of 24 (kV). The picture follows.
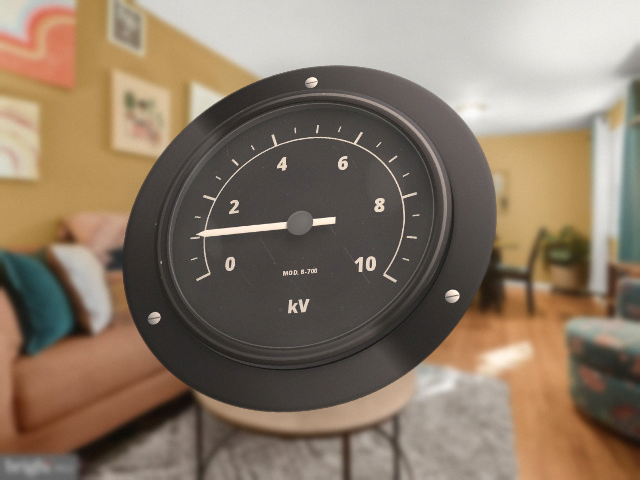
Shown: 1 (kV)
